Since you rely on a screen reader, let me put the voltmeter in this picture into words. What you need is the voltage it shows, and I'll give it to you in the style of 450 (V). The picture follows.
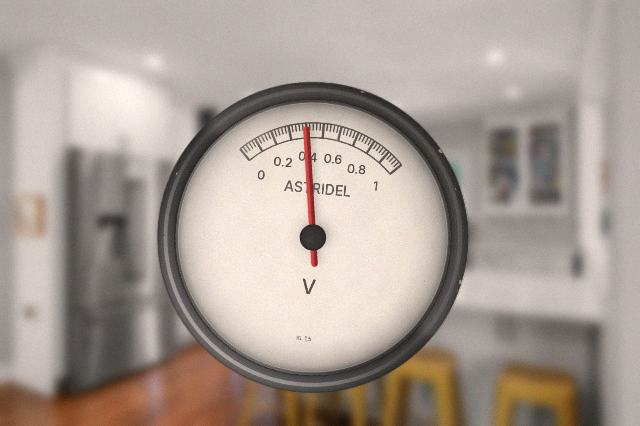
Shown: 0.4 (V)
